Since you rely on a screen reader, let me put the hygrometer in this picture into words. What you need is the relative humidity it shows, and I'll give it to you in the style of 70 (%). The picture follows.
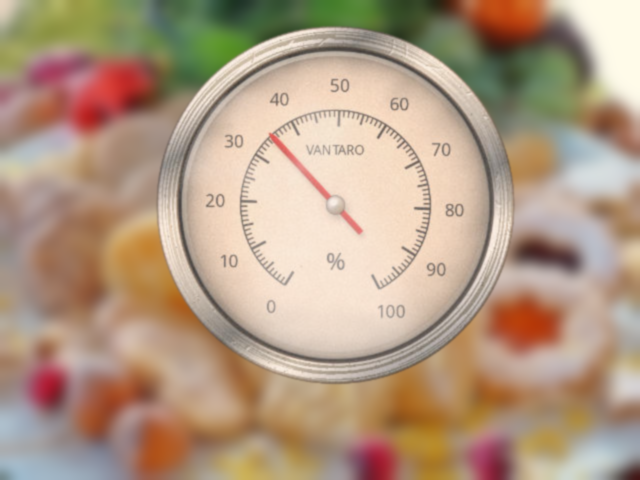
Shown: 35 (%)
